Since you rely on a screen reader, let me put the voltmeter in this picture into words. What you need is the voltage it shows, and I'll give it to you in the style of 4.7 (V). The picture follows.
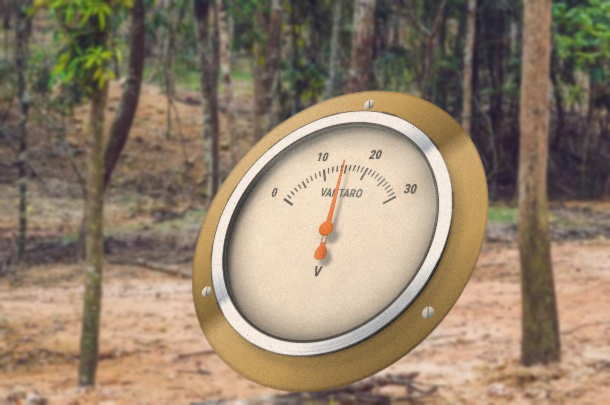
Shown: 15 (V)
